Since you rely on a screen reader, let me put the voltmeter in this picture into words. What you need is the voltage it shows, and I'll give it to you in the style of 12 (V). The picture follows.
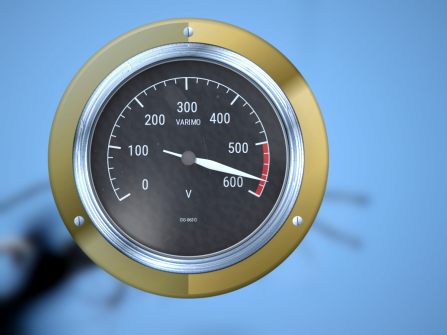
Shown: 570 (V)
